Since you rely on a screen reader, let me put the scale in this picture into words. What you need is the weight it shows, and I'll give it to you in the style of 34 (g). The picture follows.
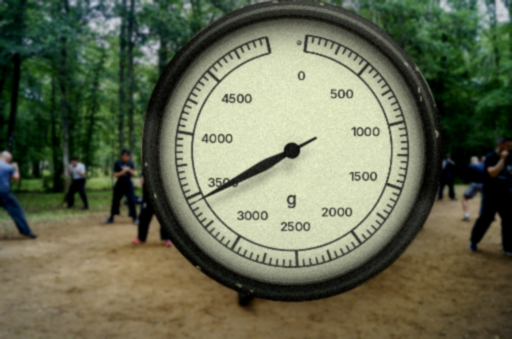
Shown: 3450 (g)
